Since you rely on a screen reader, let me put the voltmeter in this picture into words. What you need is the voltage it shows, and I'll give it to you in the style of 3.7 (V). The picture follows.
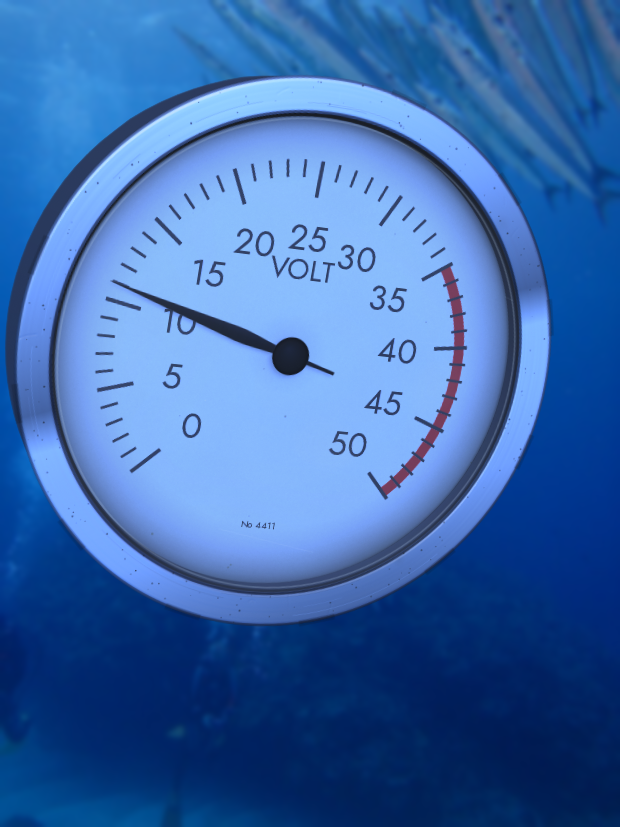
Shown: 11 (V)
